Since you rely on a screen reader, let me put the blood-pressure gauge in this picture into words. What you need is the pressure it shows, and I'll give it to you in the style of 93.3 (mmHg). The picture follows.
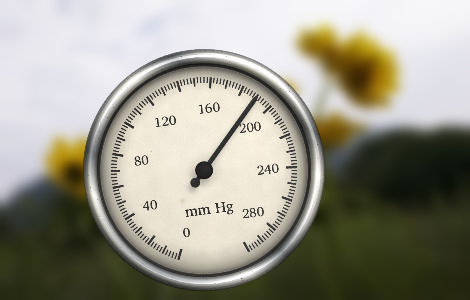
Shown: 190 (mmHg)
